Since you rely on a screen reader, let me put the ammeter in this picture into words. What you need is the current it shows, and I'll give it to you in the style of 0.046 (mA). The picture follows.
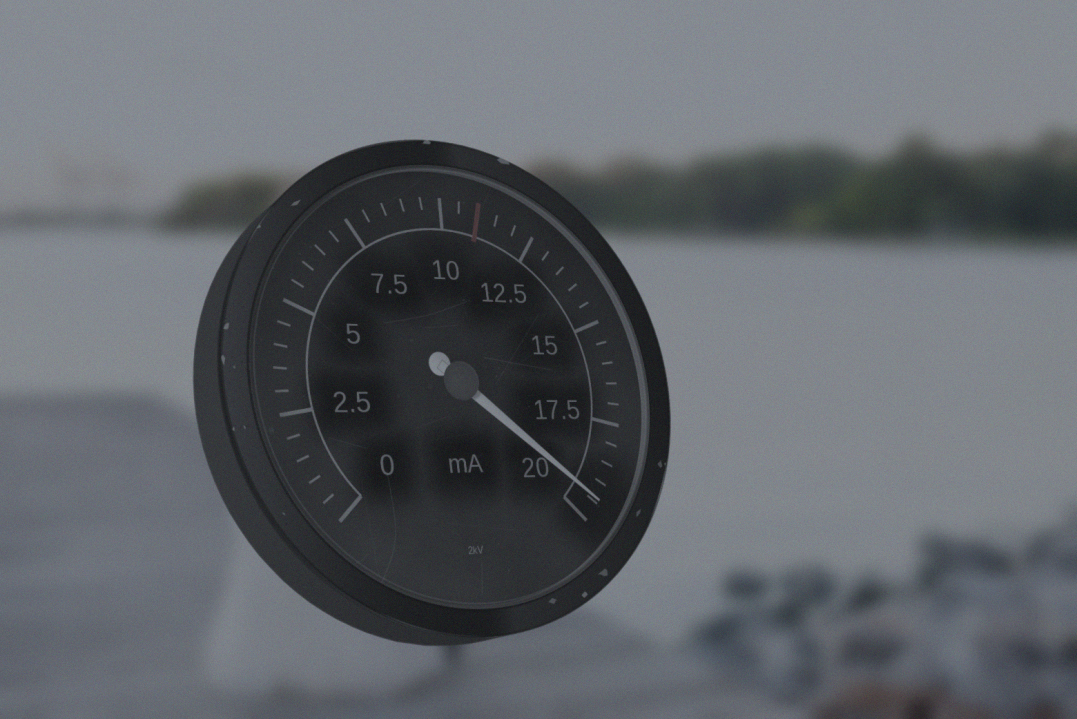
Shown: 19.5 (mA)
